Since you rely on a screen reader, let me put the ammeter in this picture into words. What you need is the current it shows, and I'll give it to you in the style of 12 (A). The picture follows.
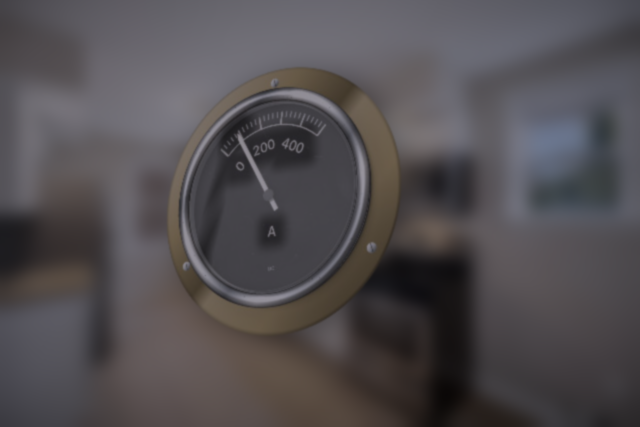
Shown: 100 (A)
